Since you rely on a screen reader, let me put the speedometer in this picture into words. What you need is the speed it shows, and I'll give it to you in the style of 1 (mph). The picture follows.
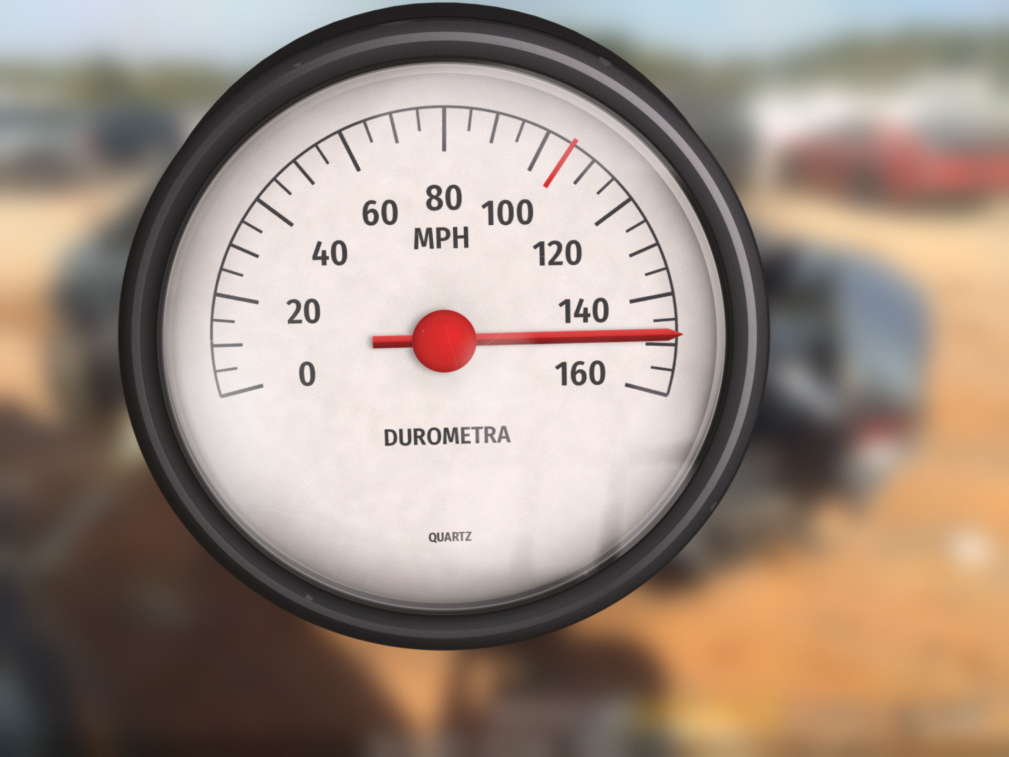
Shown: 147.5 (mph)
